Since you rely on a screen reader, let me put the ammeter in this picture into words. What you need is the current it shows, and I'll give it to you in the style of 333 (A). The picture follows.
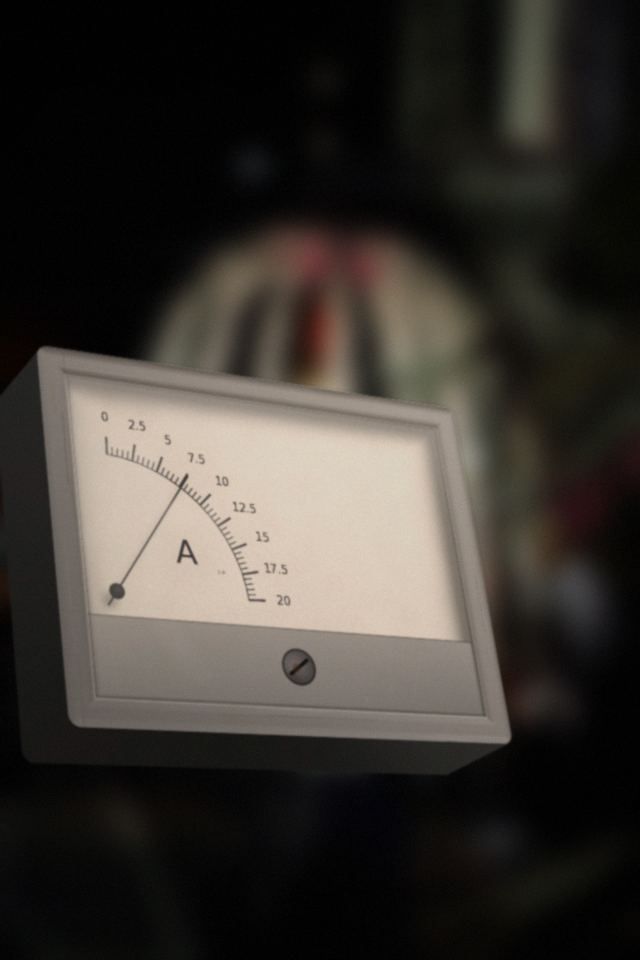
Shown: 7.5 (A)
